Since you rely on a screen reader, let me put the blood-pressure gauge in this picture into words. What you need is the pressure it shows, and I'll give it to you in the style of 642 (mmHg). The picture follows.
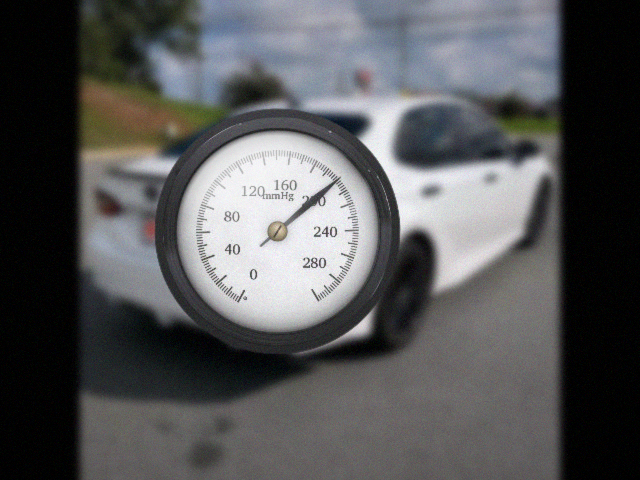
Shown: 200 (mmHg)
